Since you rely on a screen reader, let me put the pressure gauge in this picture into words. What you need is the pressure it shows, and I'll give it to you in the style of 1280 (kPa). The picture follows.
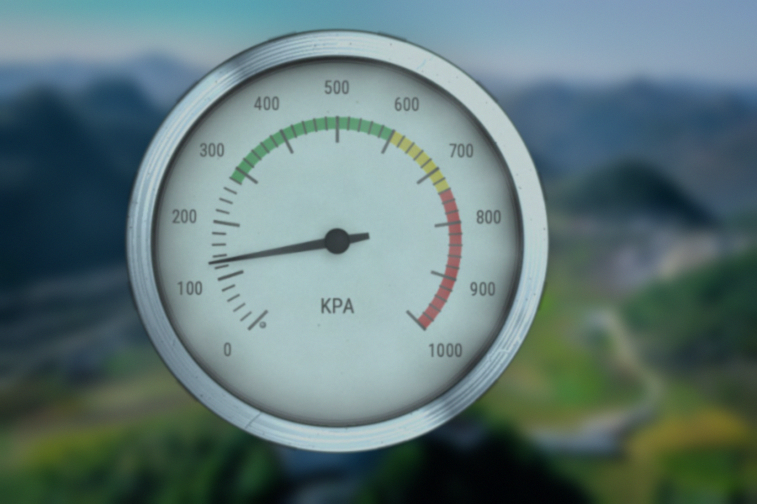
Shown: 130 (kPa)
